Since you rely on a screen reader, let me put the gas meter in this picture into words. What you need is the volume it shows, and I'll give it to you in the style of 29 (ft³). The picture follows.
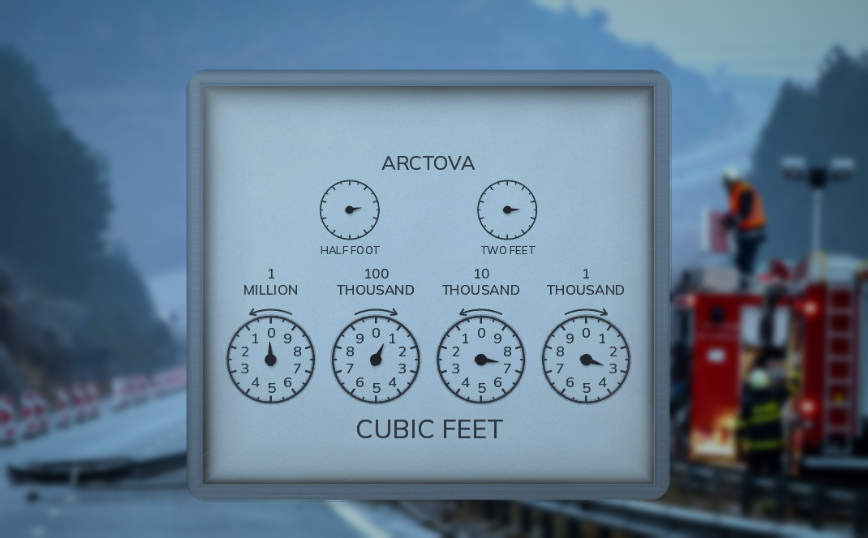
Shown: 7300 (ft³)
